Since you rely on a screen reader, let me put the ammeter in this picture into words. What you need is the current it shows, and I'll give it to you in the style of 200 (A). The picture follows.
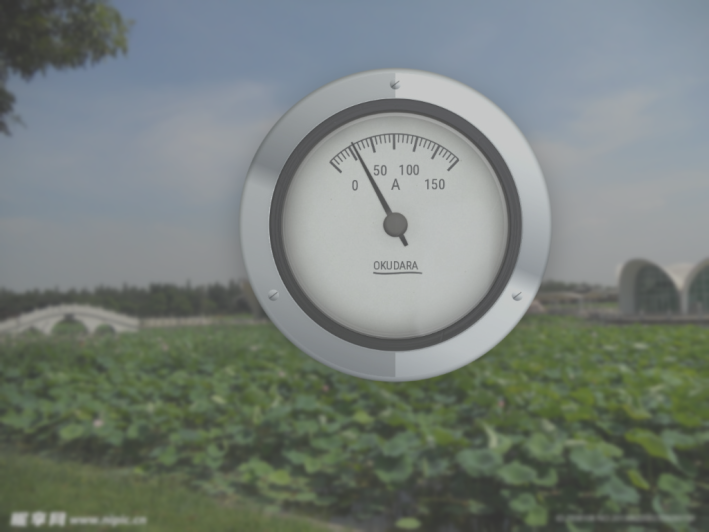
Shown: 30 (A)
